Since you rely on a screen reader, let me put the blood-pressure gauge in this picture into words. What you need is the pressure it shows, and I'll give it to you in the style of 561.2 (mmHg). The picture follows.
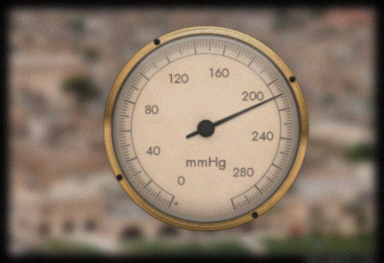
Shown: 210 (mmHg)
